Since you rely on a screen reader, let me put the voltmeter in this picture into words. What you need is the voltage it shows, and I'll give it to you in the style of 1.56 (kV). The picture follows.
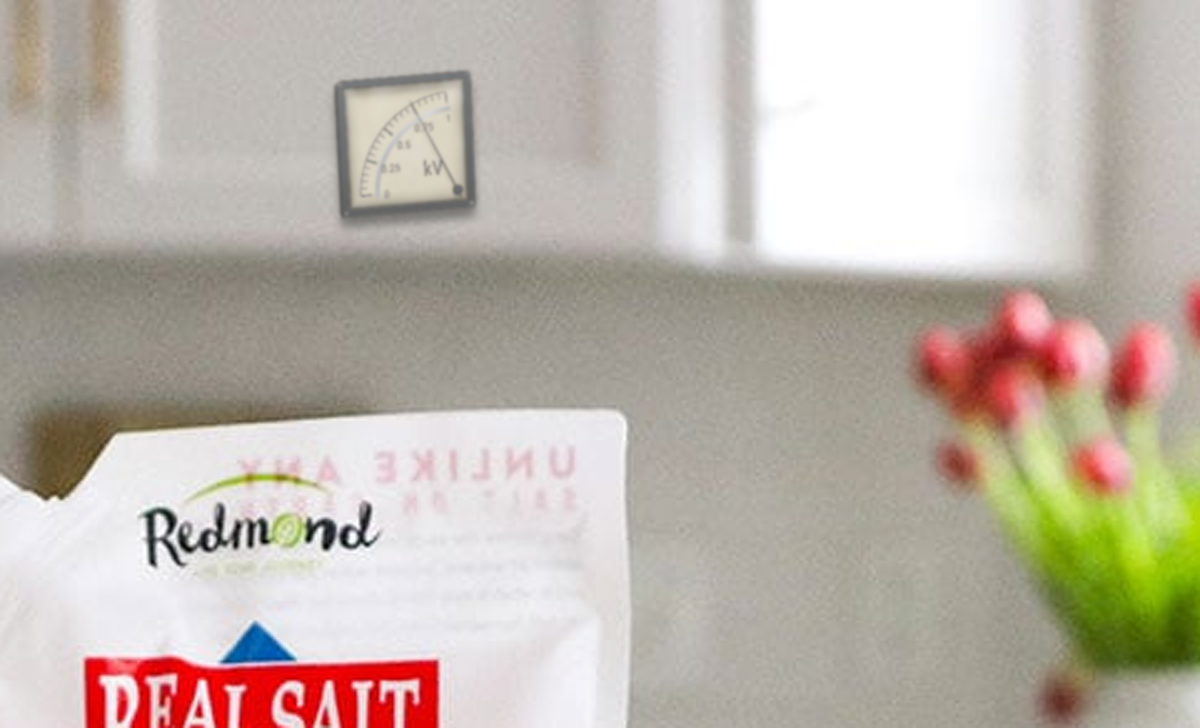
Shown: 0.75 (kV)
